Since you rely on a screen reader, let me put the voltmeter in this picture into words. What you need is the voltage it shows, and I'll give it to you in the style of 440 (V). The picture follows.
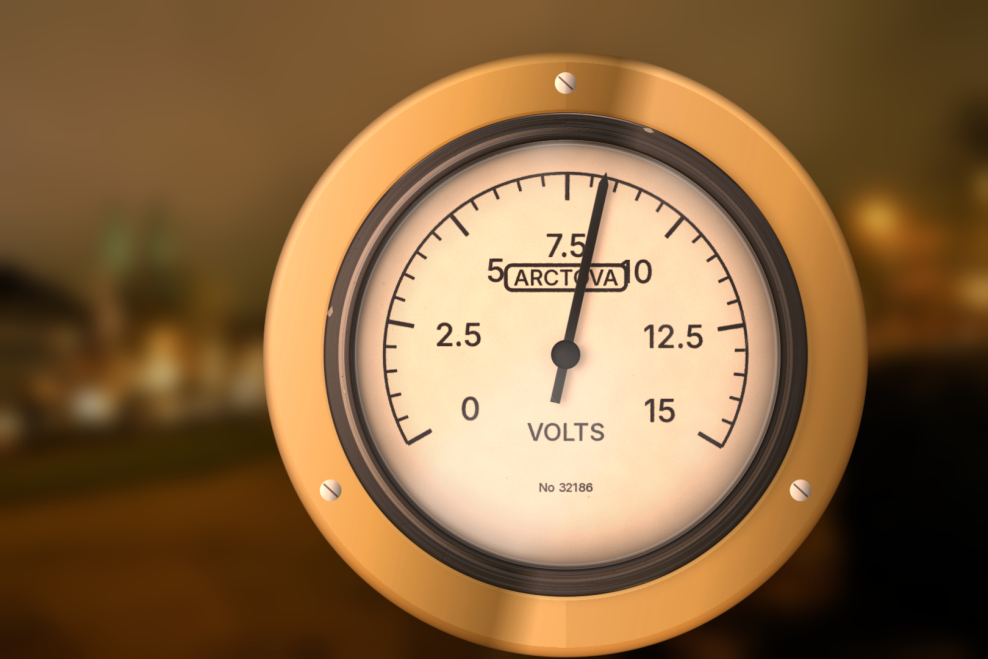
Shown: 8.25 (V)
